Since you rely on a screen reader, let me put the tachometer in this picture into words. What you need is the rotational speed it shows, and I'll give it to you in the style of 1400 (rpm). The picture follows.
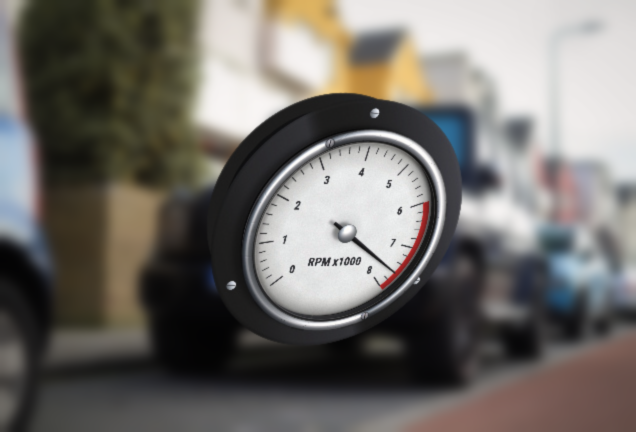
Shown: 7600 (rpm)
